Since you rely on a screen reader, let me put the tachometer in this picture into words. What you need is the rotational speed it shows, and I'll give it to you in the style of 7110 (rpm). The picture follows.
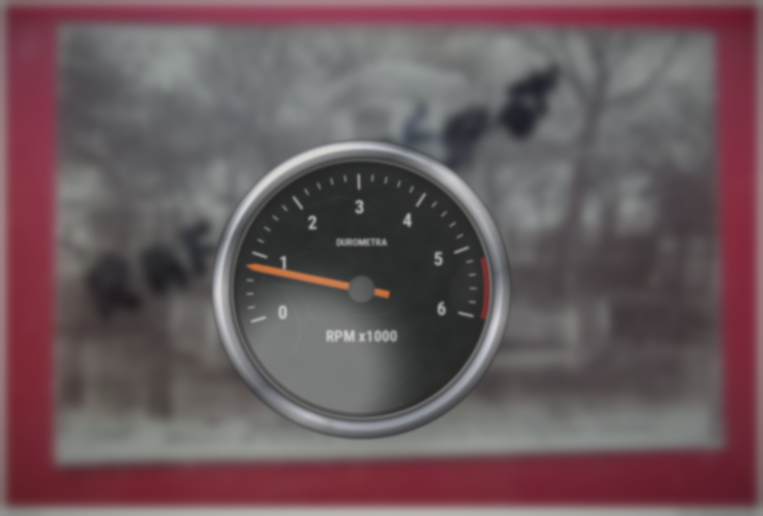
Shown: 800 (rpm)
